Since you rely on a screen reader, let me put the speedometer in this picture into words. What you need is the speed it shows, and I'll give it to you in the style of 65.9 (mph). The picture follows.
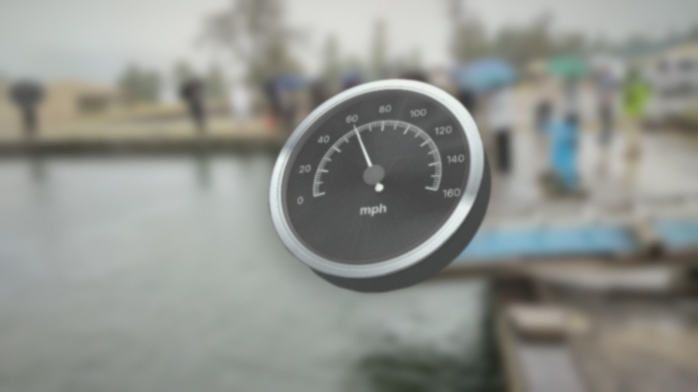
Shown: 60 (mph)
